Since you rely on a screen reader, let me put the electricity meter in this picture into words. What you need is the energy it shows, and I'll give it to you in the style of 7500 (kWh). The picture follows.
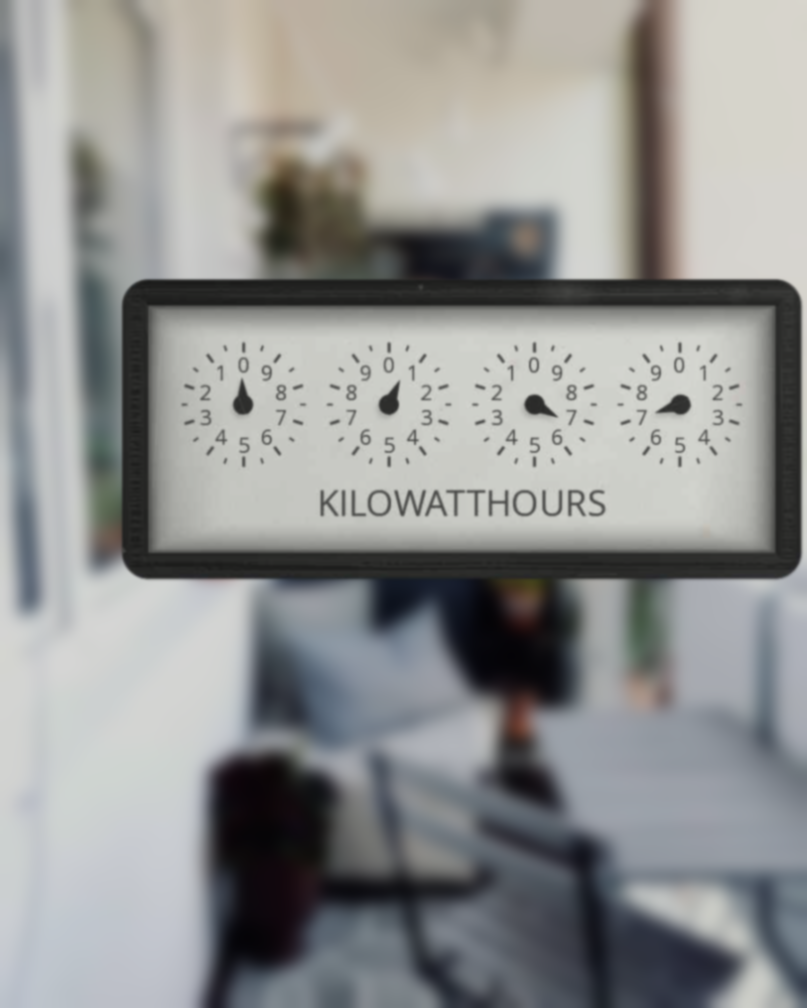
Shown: 67 (kWh)
